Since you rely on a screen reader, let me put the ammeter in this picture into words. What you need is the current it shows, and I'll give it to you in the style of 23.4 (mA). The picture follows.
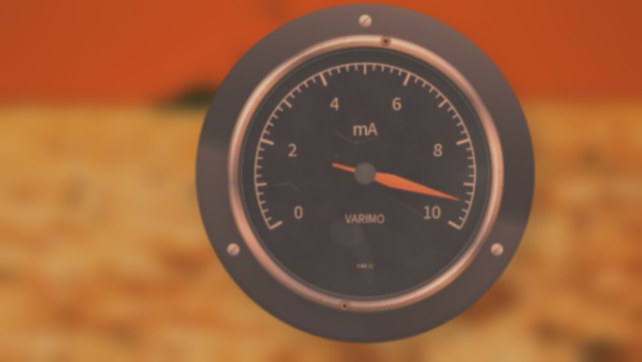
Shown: 9.4 (mA)
